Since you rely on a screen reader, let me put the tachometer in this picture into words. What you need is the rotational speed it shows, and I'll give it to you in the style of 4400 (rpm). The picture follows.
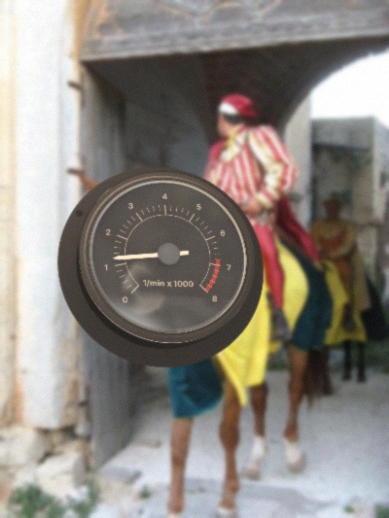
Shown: 1200 (rpm)
